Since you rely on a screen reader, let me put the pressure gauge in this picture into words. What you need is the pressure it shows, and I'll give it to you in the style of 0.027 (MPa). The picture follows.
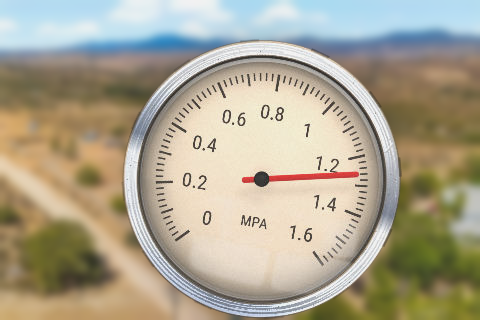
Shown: 1.26 (MPa)
